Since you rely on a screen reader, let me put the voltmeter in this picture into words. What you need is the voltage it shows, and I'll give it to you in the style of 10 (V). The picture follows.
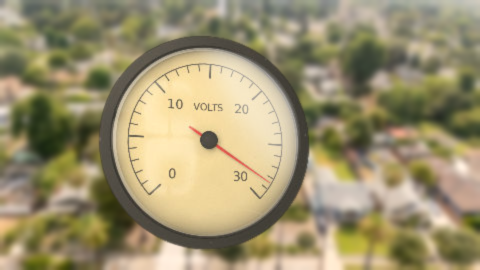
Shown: 28.5 (V)
